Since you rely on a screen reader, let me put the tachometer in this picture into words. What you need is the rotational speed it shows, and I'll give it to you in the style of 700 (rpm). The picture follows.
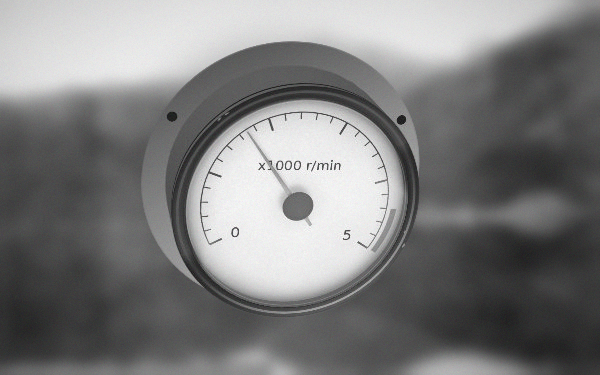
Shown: 1700 (rpm)
